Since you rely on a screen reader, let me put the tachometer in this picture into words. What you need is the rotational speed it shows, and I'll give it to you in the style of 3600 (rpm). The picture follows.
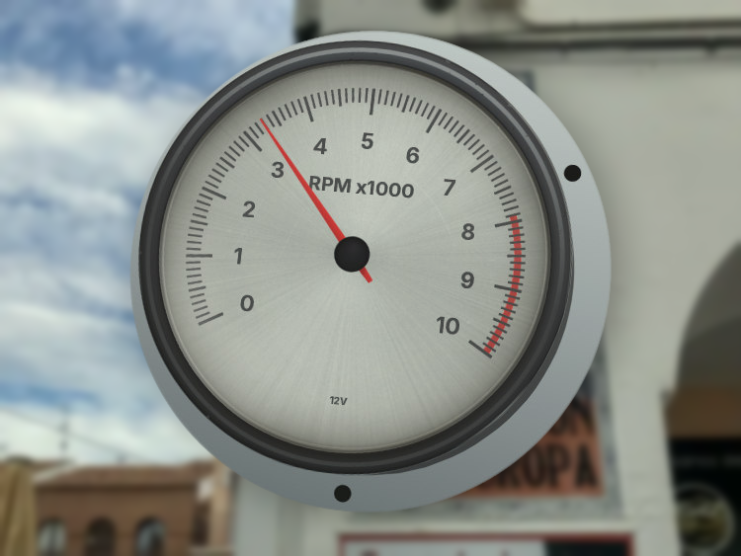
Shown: 3300 (rpm)
